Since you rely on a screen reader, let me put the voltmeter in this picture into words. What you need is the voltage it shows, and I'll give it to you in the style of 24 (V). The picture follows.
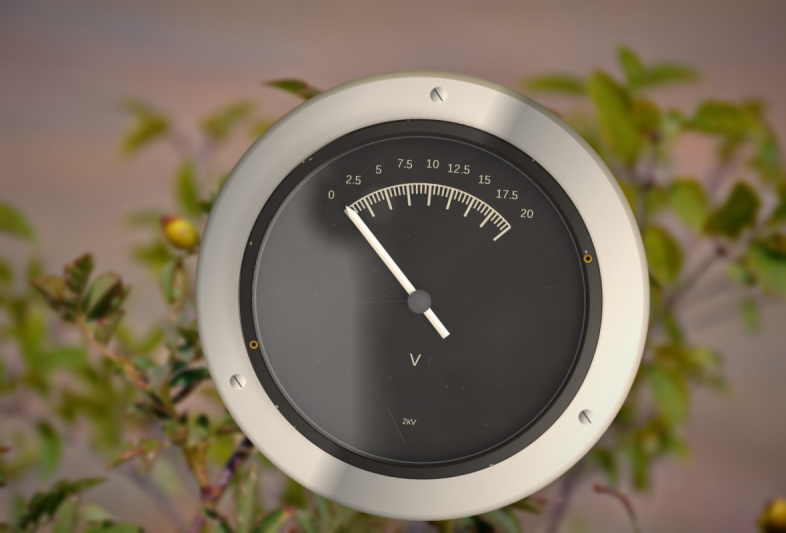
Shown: 0.5 (V)
